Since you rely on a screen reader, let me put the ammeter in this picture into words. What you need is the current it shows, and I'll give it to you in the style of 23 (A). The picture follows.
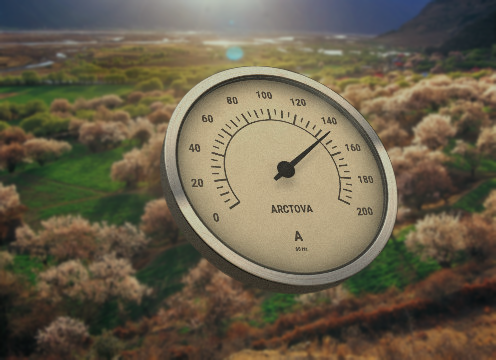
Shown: 145 (A)
